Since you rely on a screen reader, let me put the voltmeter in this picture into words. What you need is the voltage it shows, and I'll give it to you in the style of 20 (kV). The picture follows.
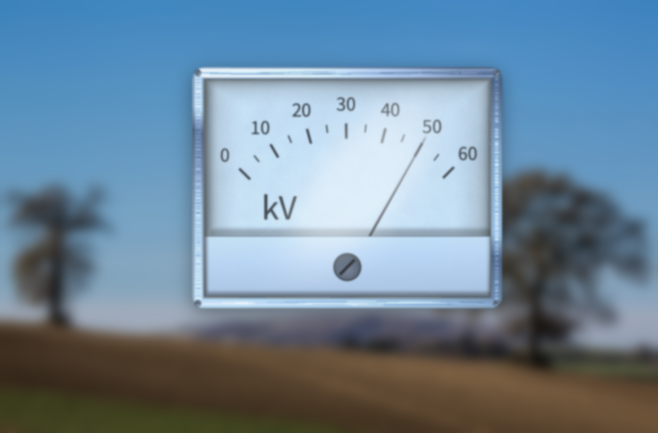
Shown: 50 (kV)
